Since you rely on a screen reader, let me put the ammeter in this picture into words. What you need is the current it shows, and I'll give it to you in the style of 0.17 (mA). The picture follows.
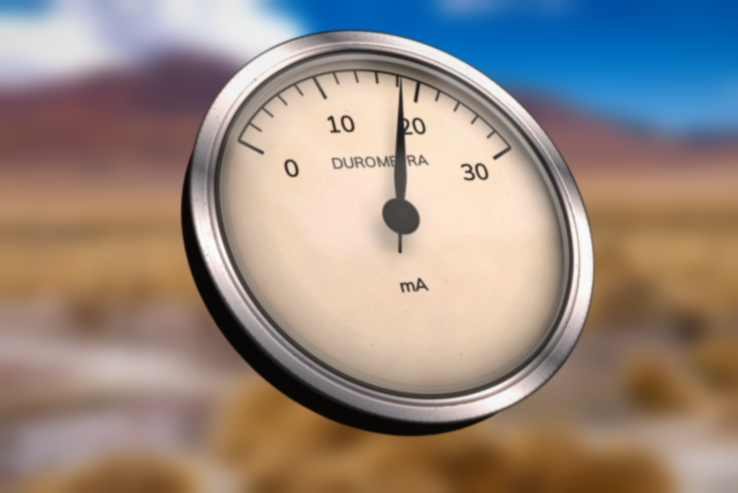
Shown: 18 (mA)
